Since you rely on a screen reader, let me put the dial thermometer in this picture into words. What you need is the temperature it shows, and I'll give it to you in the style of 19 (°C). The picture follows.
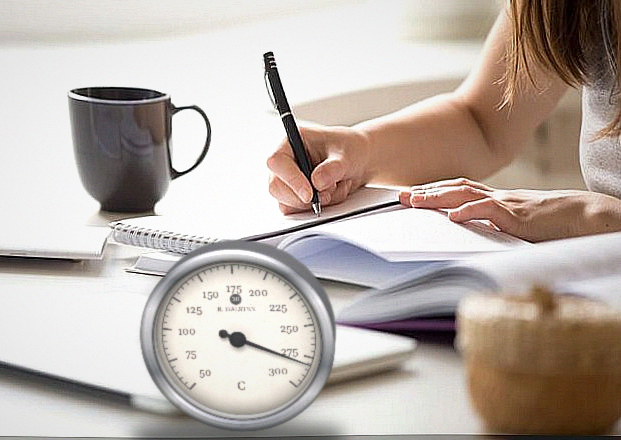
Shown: 280 (°C)
